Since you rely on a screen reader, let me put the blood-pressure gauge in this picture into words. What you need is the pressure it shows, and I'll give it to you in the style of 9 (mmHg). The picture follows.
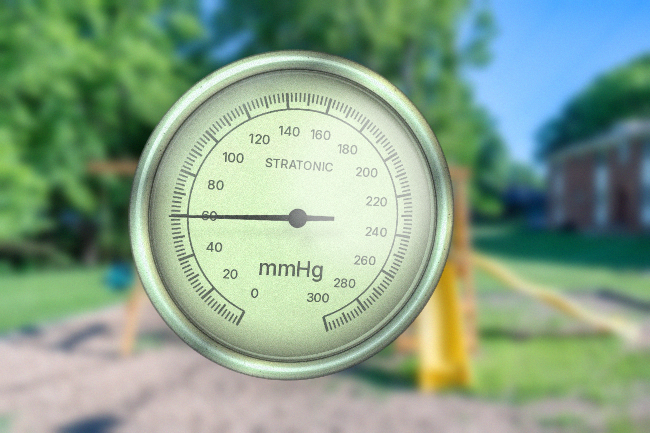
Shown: 60 (mmHg)
